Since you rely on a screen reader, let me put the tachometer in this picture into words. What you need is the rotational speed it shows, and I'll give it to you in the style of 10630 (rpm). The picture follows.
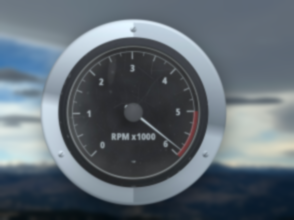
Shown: 5875 (rpm)
